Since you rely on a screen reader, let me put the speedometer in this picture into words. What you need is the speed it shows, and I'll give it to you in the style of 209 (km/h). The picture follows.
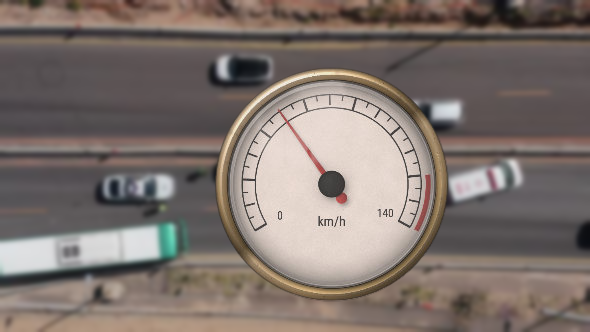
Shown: 50 (km/h)
